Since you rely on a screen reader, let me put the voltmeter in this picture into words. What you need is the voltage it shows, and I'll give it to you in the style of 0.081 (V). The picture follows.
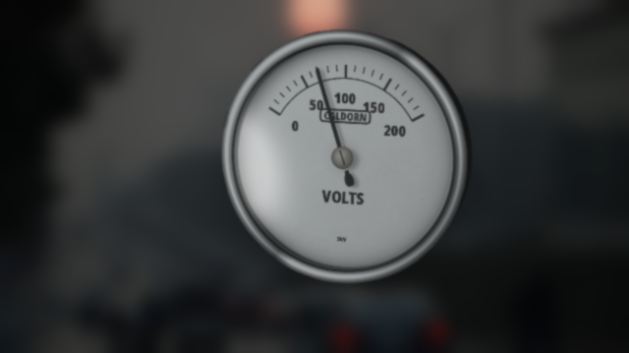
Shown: 70 (V)
